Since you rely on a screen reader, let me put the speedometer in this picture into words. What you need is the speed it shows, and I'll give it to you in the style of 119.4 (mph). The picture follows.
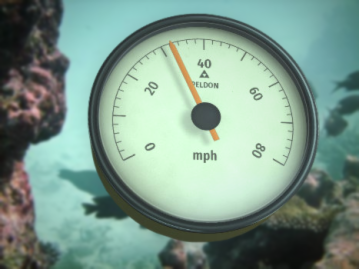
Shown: 32 (mph)
